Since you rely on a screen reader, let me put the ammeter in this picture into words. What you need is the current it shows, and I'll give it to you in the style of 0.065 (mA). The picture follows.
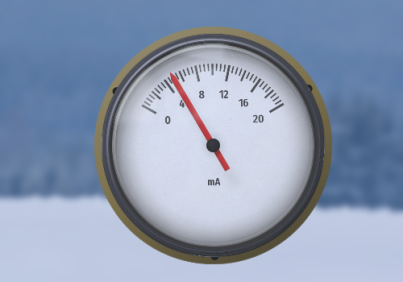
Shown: 5 (mA)
